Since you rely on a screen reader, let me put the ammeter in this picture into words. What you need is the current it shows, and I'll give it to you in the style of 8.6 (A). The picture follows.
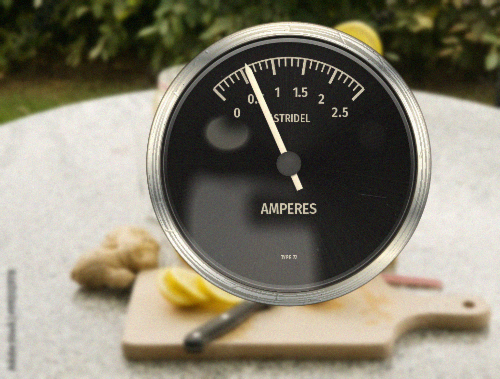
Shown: 0.6 (A)
